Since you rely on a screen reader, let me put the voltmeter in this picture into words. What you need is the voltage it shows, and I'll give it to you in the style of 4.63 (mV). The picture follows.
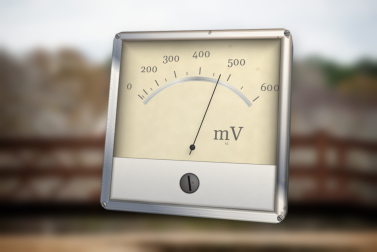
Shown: 475 (mV)
